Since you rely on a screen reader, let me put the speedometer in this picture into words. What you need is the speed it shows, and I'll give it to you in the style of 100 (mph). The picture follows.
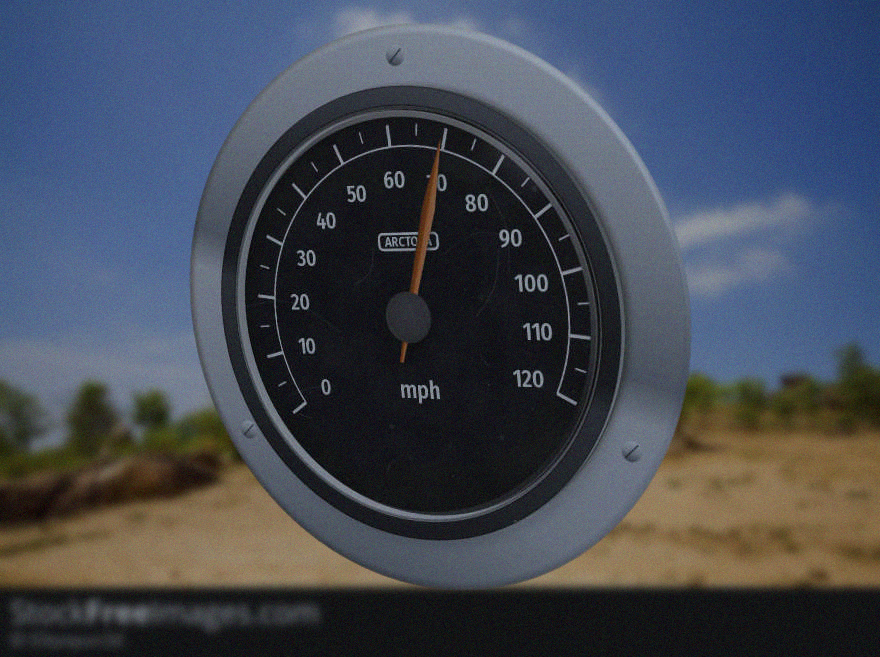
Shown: 70 (mph)
